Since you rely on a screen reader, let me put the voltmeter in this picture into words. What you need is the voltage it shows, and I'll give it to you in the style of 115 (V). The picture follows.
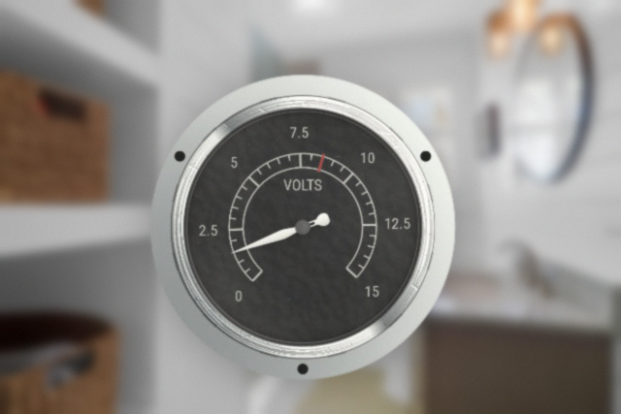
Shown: 1.5 (V)
